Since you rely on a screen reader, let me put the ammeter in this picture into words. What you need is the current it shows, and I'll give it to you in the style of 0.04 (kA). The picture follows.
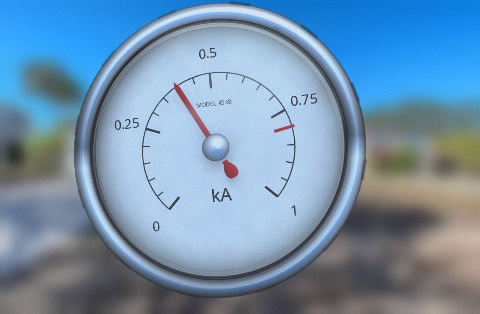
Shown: 0.4 (kA)
